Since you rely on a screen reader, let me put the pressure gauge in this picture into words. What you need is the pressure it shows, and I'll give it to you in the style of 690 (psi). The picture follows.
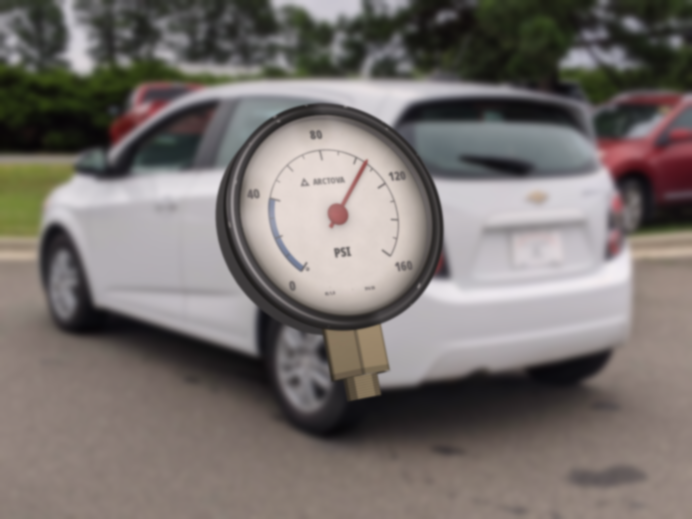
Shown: 105 (psi)
